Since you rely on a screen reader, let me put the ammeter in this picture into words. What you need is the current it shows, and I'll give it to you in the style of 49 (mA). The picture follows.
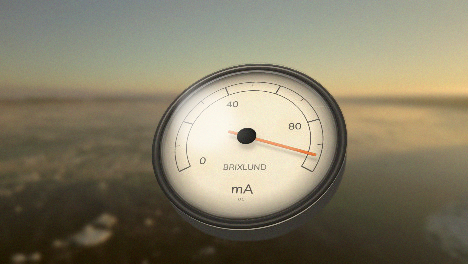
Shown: 95 (mA)
